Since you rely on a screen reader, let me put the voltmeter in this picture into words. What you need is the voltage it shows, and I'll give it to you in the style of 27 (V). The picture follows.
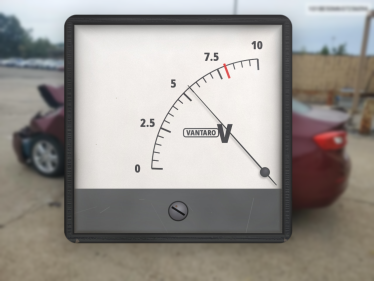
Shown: 5.5 (V)
